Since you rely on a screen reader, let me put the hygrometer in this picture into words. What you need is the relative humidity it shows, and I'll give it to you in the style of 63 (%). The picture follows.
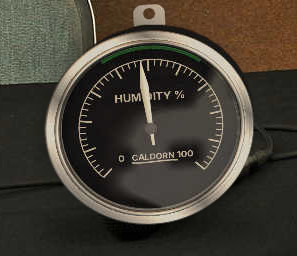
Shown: 48 (%)
